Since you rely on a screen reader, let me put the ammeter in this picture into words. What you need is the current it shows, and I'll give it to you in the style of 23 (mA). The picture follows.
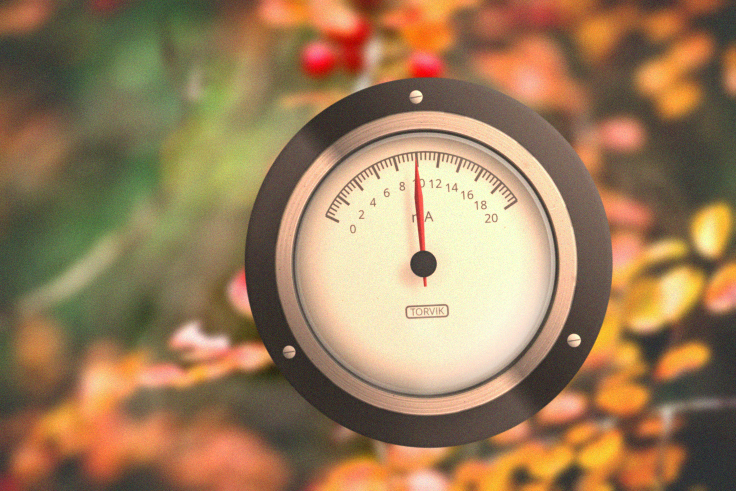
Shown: 10 (mA)
